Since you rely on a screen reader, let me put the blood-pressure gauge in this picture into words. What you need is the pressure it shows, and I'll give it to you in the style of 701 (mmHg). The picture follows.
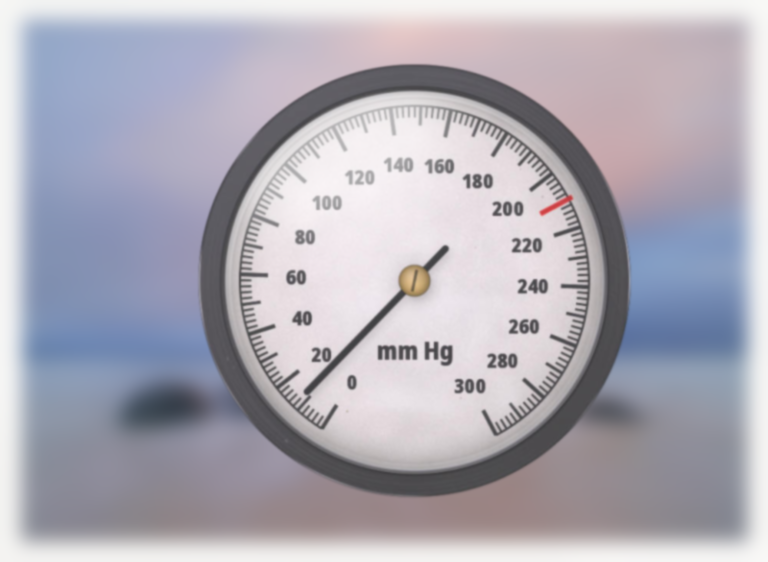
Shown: 12 (mmHg)
